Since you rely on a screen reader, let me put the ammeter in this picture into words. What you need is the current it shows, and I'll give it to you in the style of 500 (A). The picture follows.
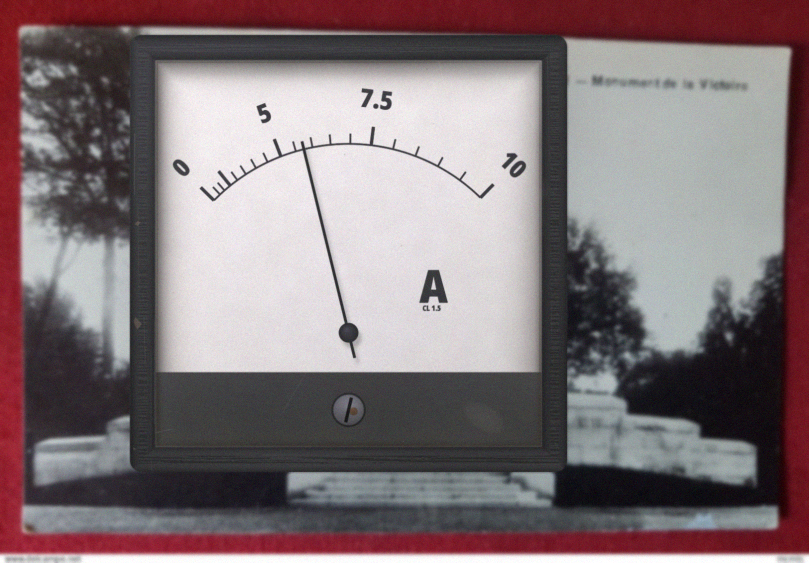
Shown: 5.75 (A)
